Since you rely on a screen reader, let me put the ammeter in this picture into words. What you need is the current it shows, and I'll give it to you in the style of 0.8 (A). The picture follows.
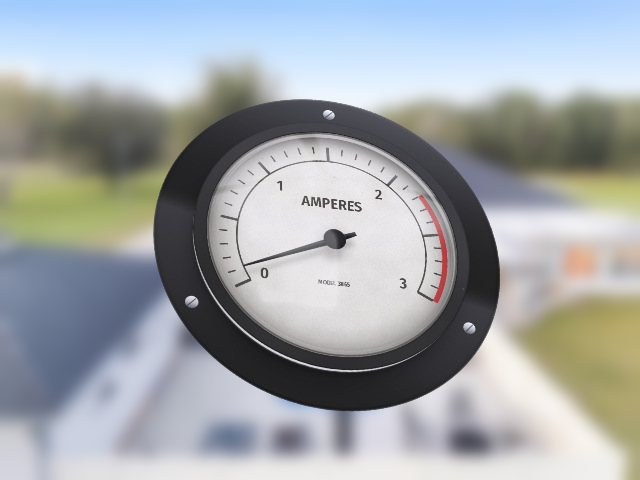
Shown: 0.1 (A)
